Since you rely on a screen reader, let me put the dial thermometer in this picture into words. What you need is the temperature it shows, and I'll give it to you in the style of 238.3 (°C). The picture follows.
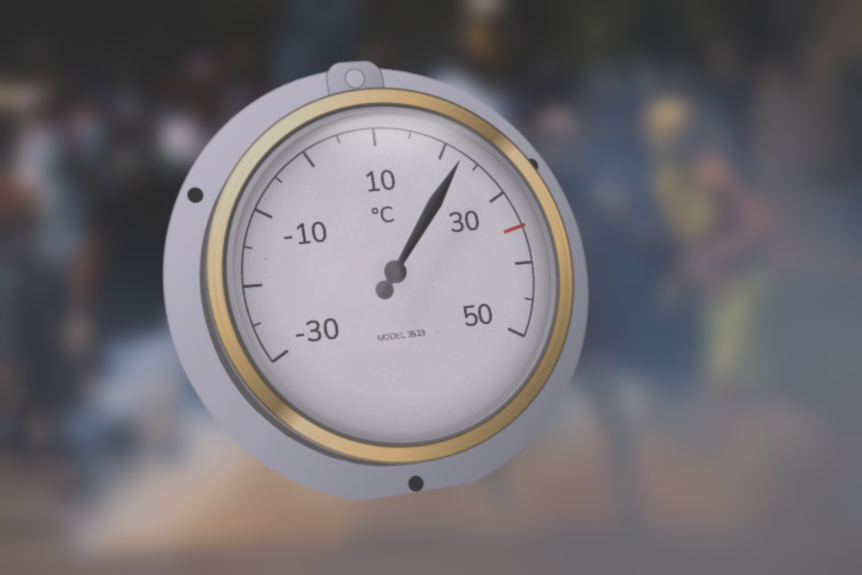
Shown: 22.5 (°C)
